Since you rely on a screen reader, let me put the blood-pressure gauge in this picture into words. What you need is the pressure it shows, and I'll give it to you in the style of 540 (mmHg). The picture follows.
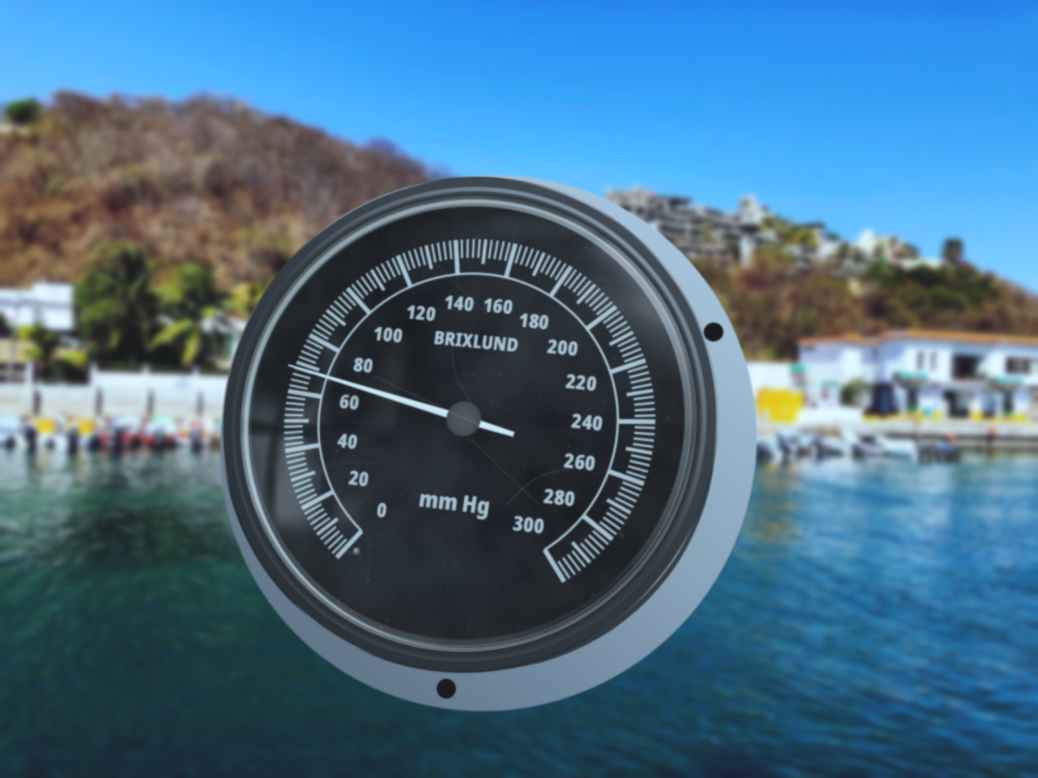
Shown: 68 (mmHg)
